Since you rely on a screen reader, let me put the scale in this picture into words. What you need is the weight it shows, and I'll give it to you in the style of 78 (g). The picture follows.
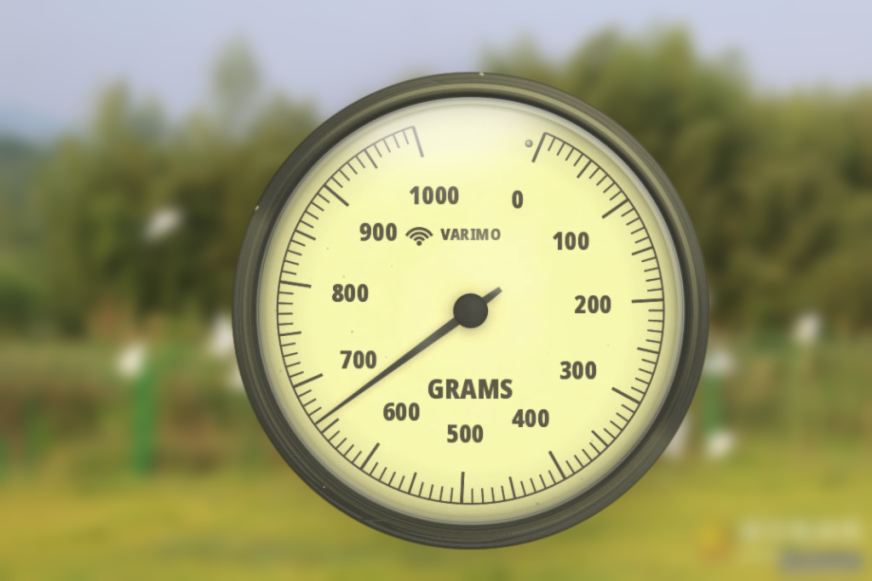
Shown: 660 (g)
